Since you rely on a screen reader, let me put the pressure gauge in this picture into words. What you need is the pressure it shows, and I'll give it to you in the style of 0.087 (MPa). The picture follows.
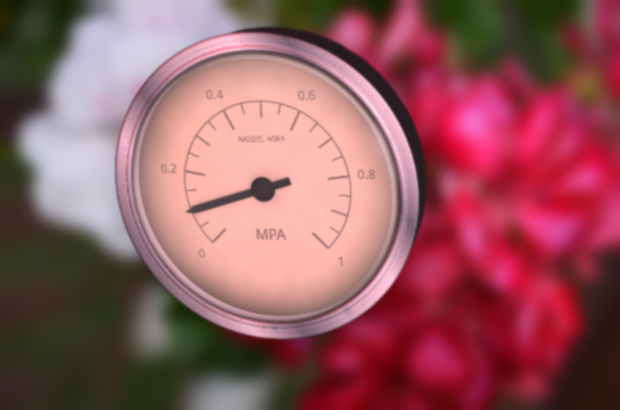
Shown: 0.1 (MPa)
